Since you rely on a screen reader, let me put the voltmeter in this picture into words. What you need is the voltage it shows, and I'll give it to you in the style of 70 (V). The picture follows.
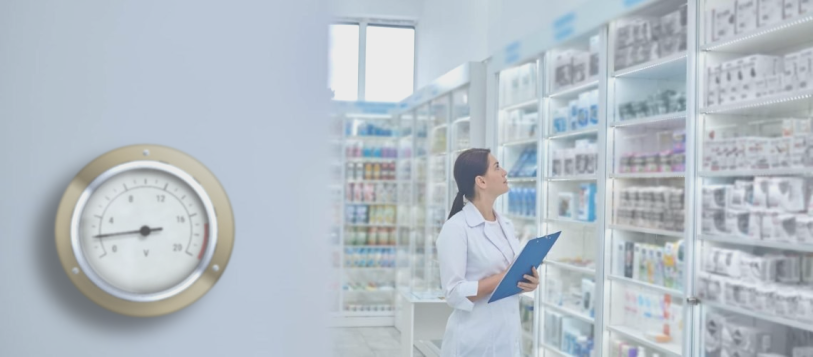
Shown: 2 (V)
